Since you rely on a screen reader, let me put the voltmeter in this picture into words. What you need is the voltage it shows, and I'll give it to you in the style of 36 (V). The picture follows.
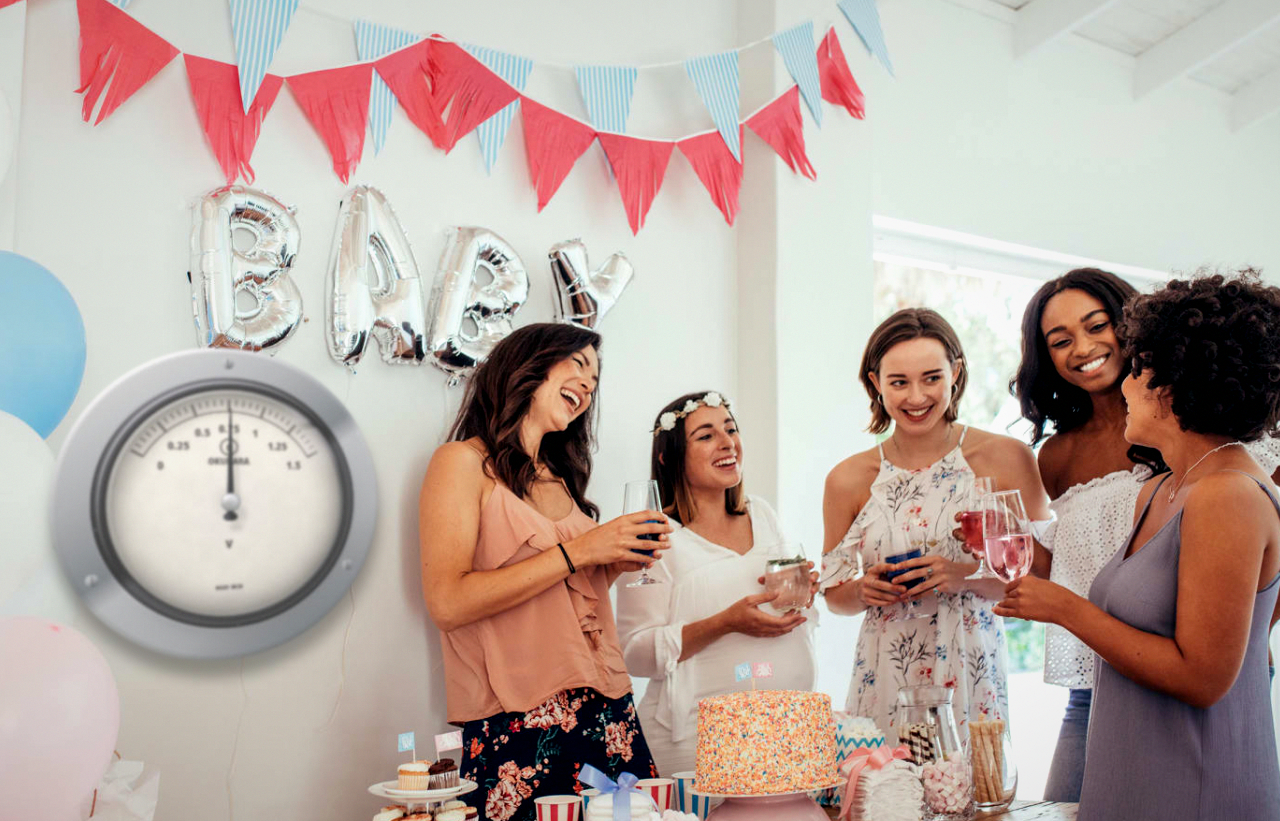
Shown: 0.75 (V)
